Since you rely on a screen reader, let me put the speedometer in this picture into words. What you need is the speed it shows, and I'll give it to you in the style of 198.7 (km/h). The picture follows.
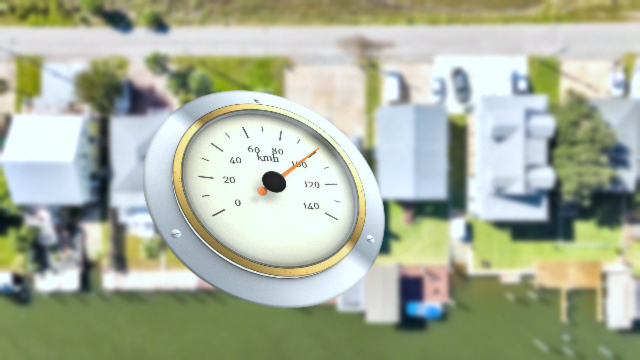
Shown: 100 (km/h)
